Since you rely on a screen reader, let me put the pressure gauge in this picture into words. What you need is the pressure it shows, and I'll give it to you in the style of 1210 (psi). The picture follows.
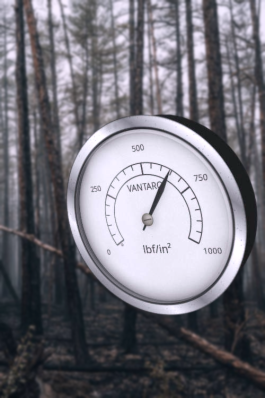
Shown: 650 (psi)
